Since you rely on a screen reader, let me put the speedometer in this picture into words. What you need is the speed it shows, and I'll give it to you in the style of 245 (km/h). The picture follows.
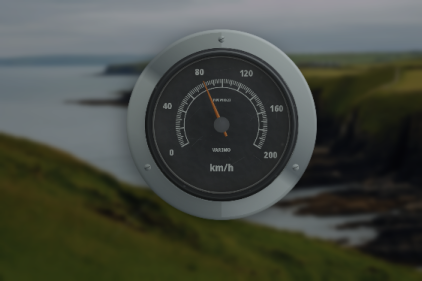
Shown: 80 (km/h)
